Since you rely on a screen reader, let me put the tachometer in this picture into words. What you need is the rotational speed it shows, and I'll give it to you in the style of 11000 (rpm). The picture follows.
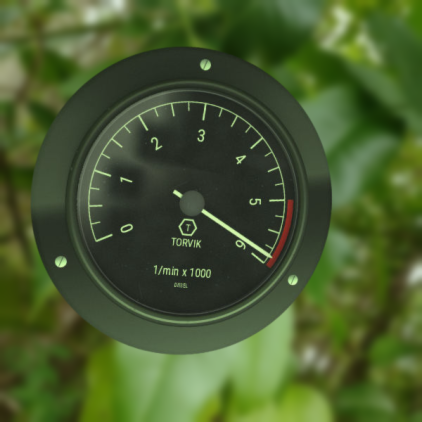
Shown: 5875 (rpm)
